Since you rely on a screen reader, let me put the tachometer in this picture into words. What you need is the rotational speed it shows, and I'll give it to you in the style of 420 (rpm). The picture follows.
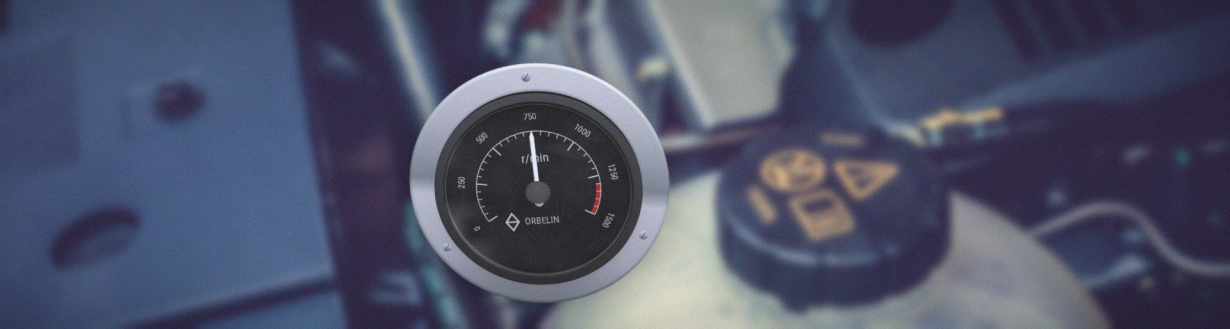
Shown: 750 (rpm)
